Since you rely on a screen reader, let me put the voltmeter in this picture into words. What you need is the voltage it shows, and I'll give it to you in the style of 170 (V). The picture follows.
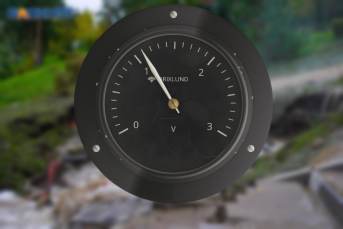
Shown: 1.1 (V)
